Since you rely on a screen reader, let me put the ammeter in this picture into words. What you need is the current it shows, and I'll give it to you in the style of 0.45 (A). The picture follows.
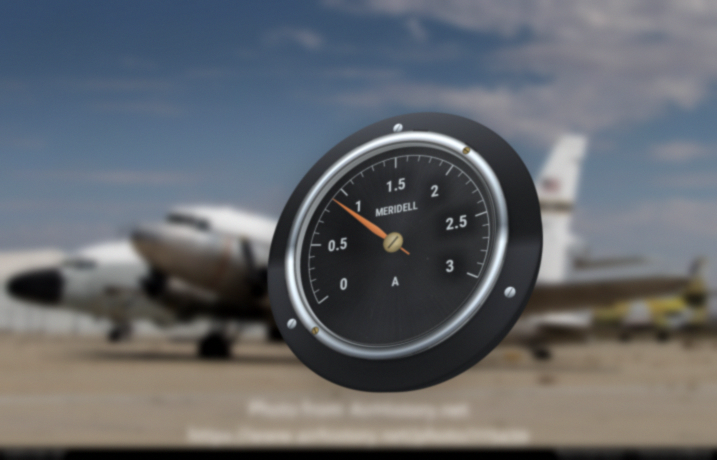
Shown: 0.9 (A)
